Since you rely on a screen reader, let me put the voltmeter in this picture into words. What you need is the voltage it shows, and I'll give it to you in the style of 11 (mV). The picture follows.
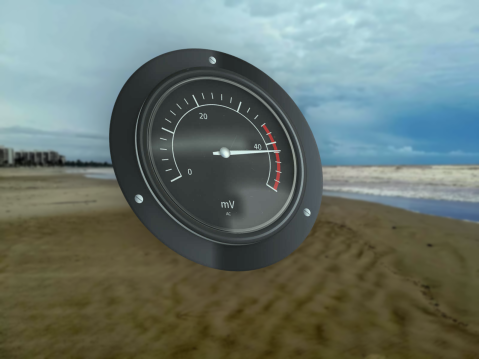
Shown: 42 (mV)
